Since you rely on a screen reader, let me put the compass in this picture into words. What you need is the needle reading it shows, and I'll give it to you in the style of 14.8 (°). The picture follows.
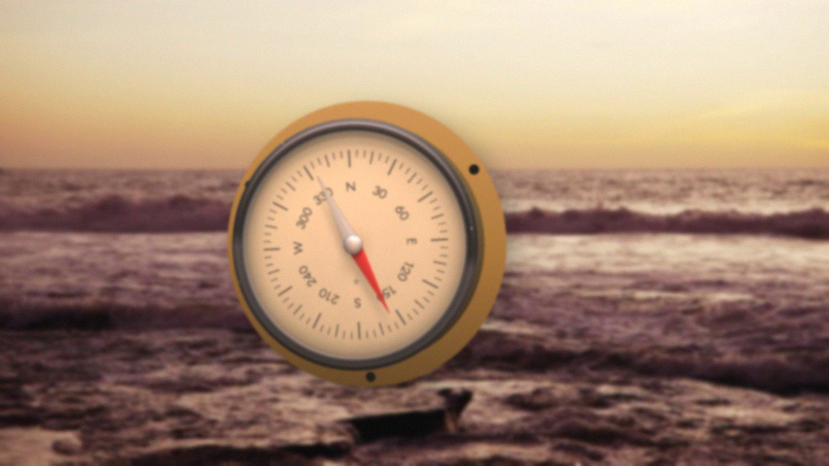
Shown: 155 (°)
